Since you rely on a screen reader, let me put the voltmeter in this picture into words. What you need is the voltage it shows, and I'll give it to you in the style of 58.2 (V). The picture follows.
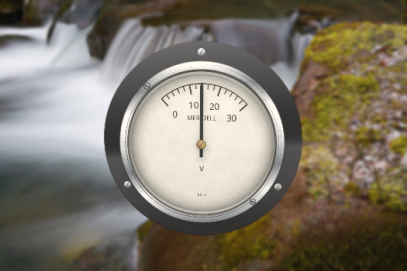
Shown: 14 (V)
